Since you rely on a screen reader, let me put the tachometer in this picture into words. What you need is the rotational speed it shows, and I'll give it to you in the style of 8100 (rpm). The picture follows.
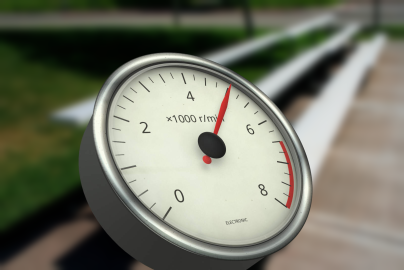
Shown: 5000 (rpm)
